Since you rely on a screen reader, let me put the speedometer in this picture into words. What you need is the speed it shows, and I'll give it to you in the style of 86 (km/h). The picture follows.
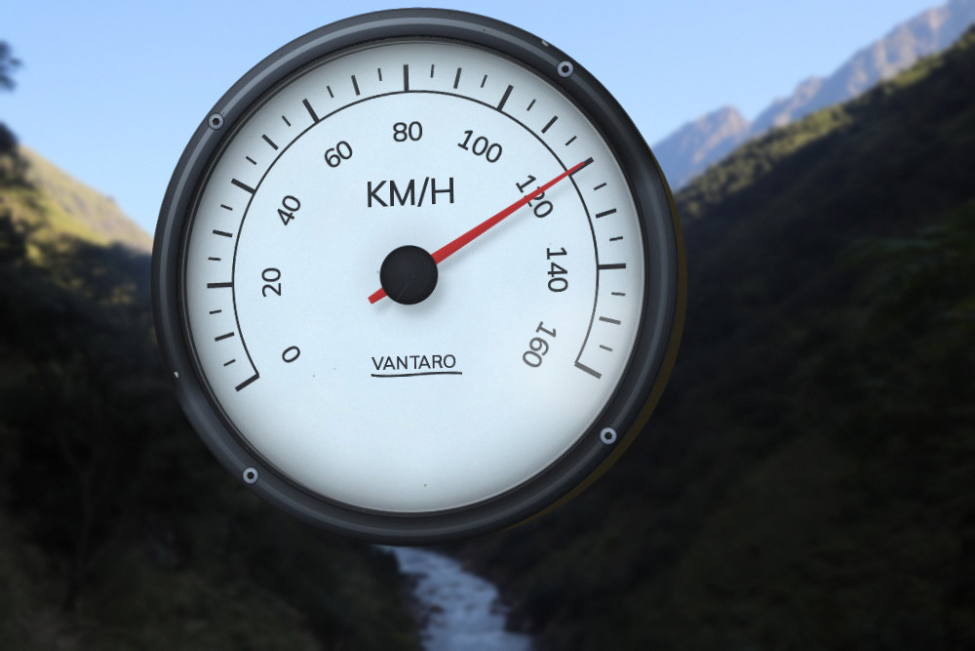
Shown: 120 (km/h)
